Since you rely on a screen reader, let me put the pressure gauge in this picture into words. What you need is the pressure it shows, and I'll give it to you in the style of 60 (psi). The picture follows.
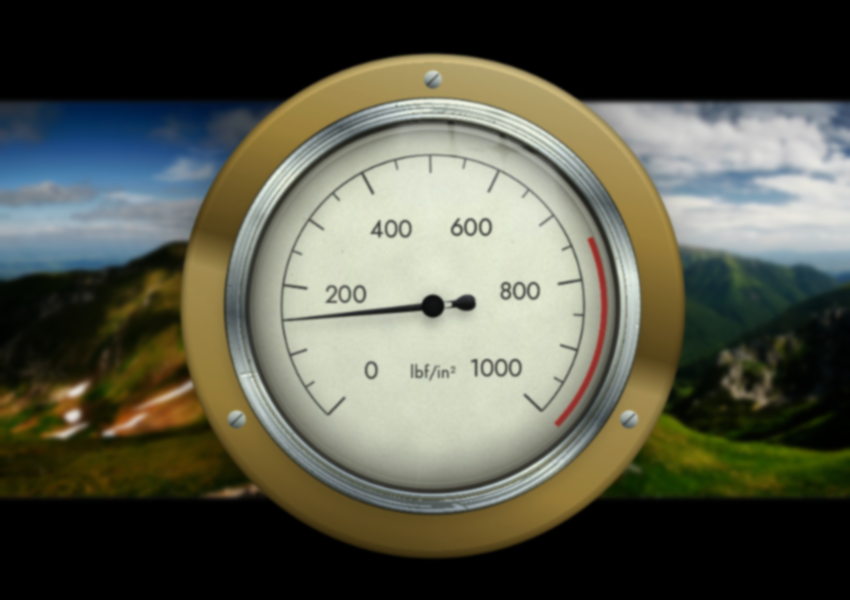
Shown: 150 (psi)
